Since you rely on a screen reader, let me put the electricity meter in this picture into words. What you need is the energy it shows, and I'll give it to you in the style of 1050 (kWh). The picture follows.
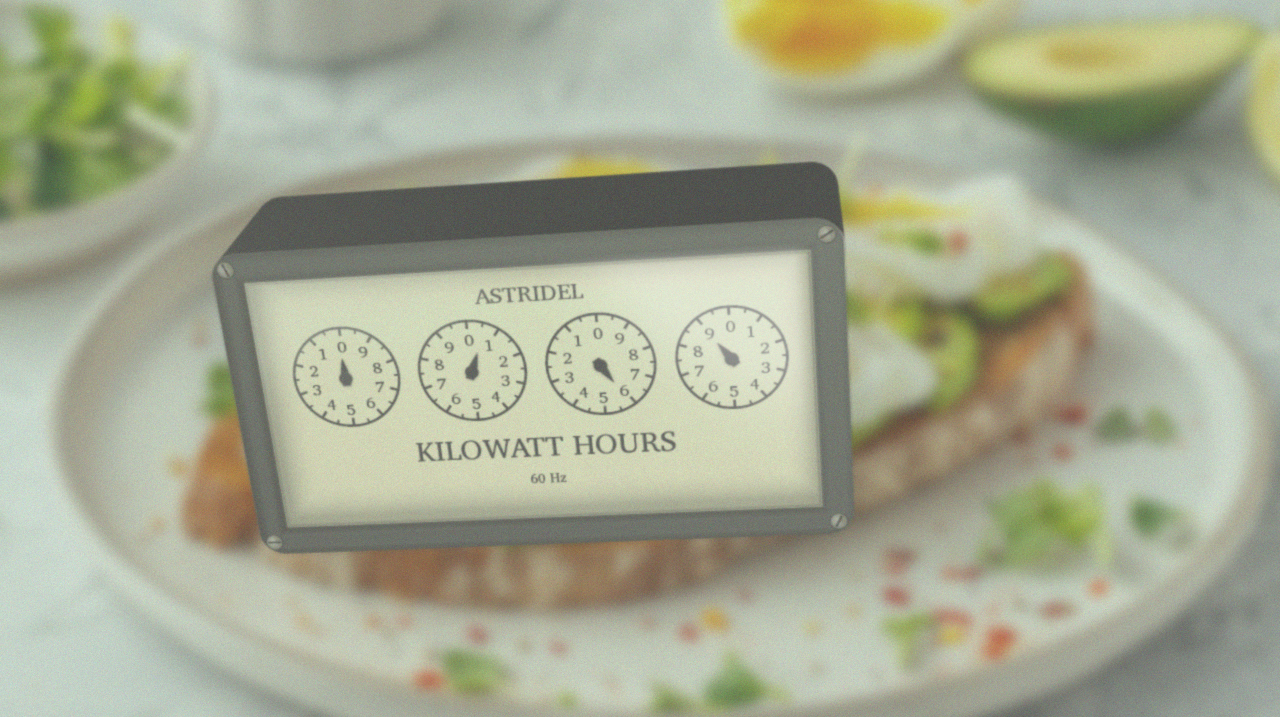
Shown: 59 (kWh)
